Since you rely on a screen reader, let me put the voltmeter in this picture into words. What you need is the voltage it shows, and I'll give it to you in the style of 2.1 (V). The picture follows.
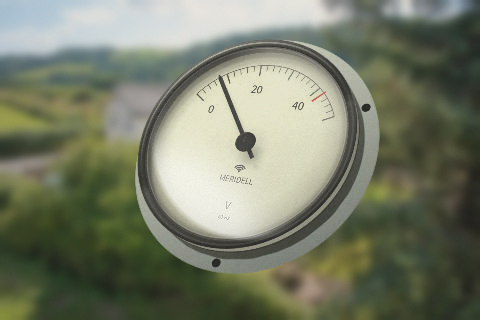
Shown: 8 (V)
